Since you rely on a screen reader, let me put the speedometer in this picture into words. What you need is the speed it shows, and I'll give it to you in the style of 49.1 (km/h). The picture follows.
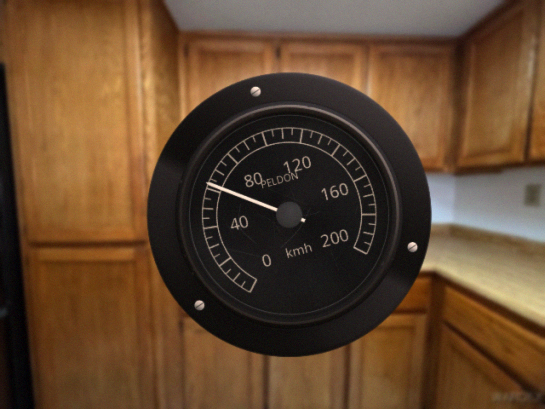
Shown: 62.5 (km/h)
